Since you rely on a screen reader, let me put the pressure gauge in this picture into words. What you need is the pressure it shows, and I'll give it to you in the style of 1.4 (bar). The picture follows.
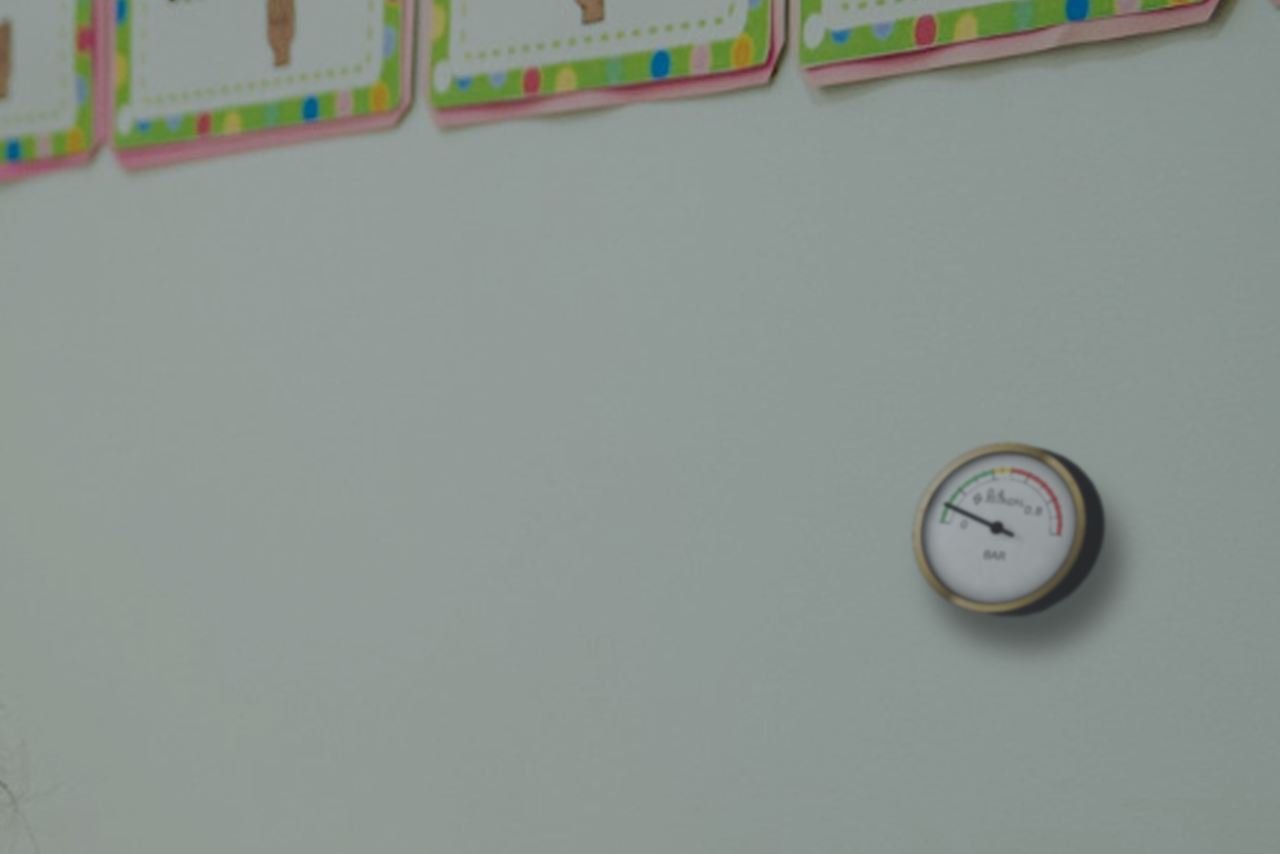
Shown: 0.1 (bar)
